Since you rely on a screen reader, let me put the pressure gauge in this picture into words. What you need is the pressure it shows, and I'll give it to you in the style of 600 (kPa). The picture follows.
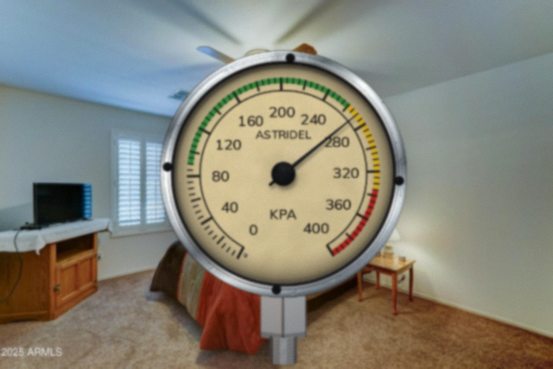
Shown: 270 (kPa)
